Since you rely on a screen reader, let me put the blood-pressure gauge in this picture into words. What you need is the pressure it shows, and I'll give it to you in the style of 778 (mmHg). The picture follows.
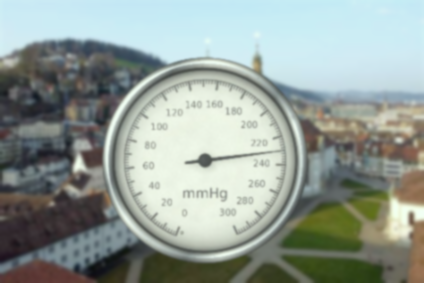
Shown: 230 (mmHg)
